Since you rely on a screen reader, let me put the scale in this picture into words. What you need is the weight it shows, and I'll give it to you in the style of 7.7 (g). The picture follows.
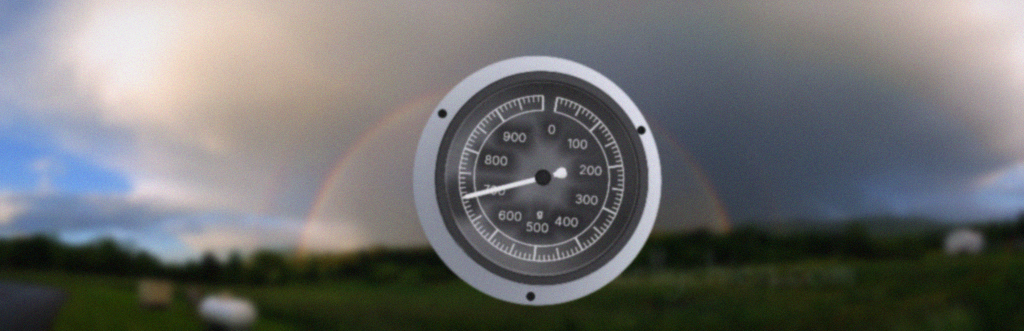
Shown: 700 (g)
